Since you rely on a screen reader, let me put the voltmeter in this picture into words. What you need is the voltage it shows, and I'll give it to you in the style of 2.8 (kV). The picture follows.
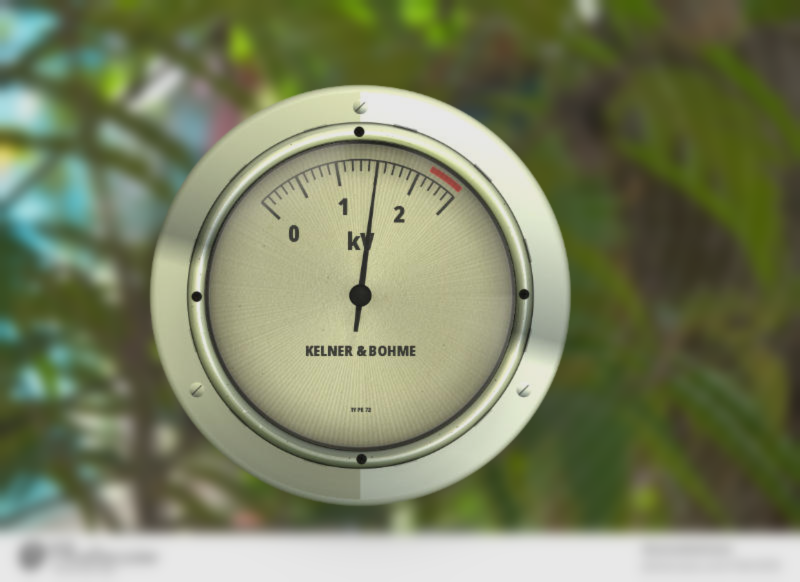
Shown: 1.5 (kV)
